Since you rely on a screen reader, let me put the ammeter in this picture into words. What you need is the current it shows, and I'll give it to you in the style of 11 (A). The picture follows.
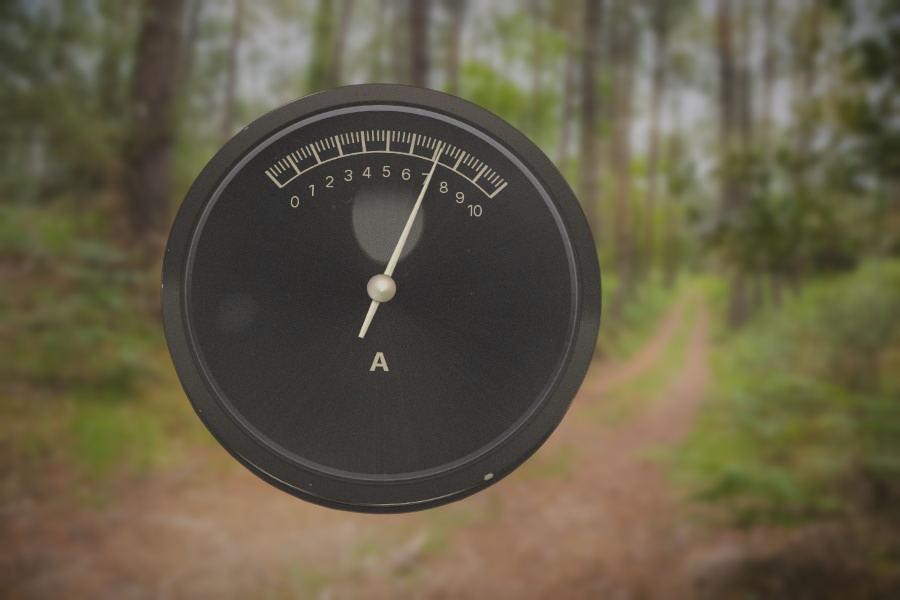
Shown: 7.2 (A)
